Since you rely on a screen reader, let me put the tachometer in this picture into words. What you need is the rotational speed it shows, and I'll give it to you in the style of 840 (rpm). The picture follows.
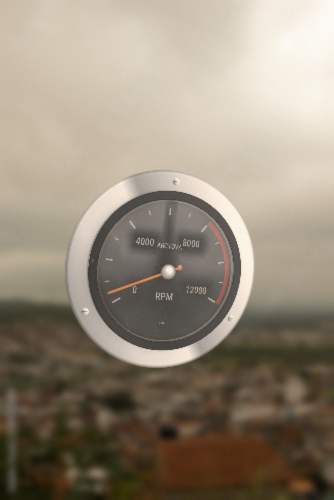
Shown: 500 (rpm)
